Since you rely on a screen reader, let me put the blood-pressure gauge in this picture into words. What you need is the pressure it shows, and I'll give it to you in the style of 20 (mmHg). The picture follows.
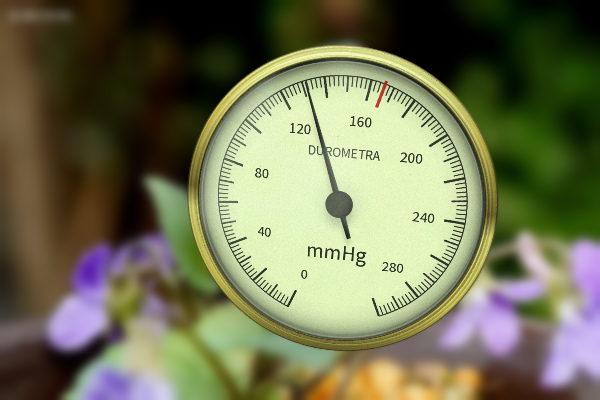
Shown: 132 (mmHg)
